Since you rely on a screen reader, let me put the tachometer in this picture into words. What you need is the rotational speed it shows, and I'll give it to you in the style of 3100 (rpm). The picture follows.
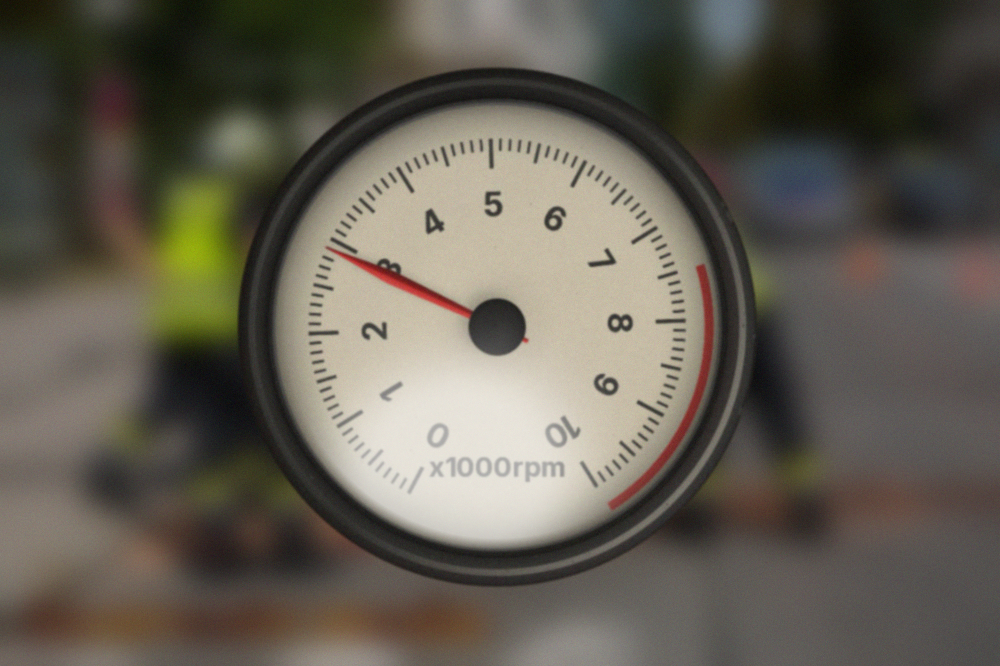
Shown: 2900 (rpm)
